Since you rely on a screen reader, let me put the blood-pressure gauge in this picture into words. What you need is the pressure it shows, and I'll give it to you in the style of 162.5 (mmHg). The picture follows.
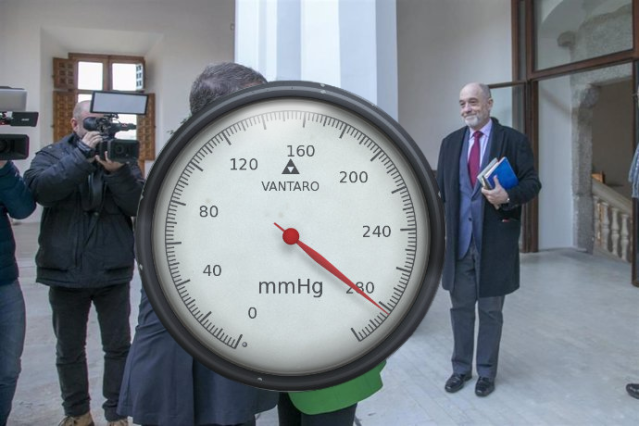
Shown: 282 (mmHg)
